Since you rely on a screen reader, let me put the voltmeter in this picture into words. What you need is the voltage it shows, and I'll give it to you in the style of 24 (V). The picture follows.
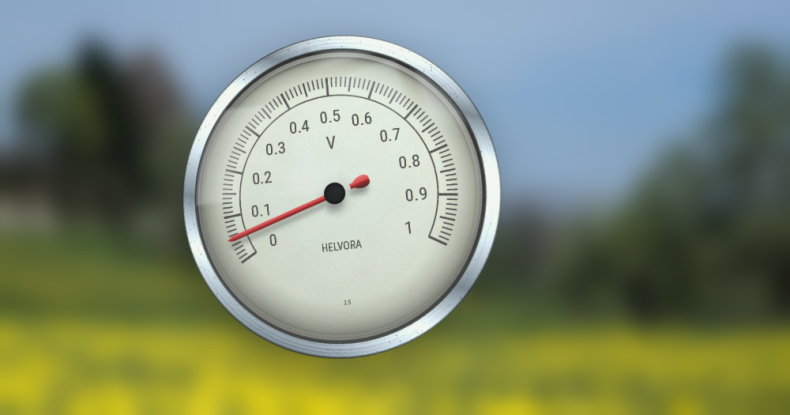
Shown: 0.05 (V)
